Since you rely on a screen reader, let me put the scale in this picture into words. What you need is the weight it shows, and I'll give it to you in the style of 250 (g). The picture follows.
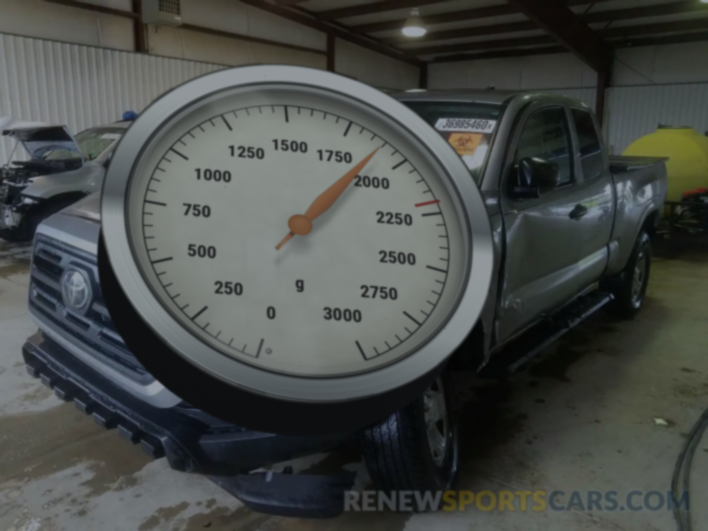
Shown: 1900 (g)
